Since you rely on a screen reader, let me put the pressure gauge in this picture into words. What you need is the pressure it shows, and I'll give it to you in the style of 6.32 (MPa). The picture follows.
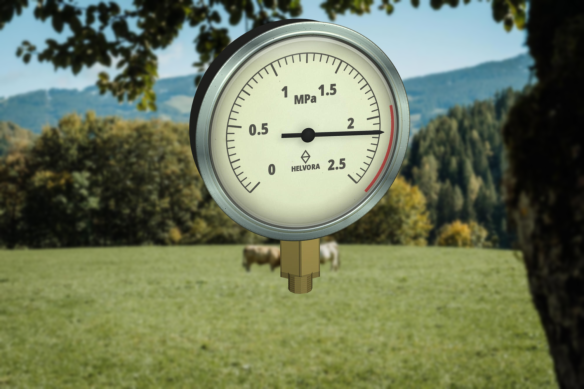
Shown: 2.1 (MPa)
